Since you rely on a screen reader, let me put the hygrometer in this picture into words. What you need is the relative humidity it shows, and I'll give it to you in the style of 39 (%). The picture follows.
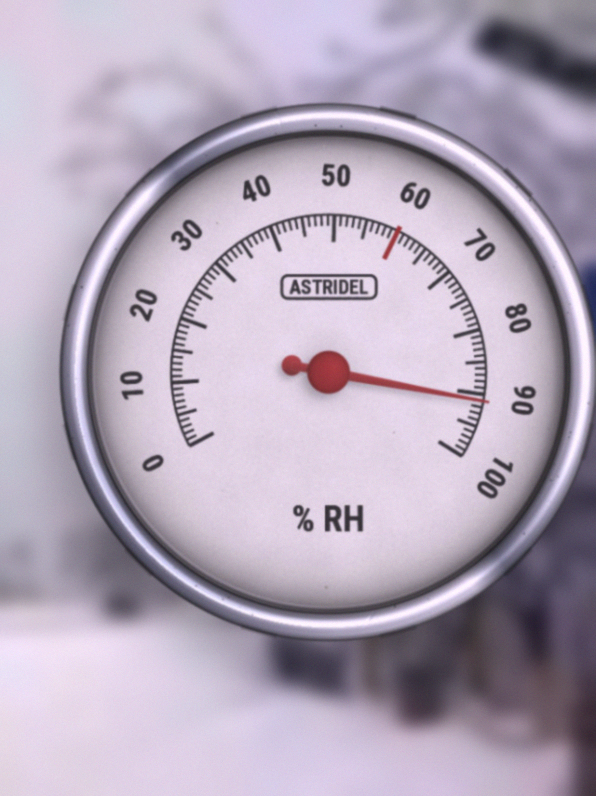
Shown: 91 (%)
